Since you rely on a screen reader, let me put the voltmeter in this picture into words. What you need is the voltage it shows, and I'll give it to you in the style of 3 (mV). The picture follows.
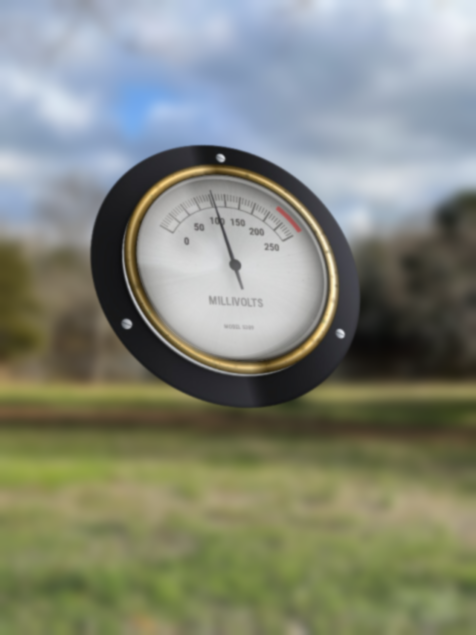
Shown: 100 (mV)
